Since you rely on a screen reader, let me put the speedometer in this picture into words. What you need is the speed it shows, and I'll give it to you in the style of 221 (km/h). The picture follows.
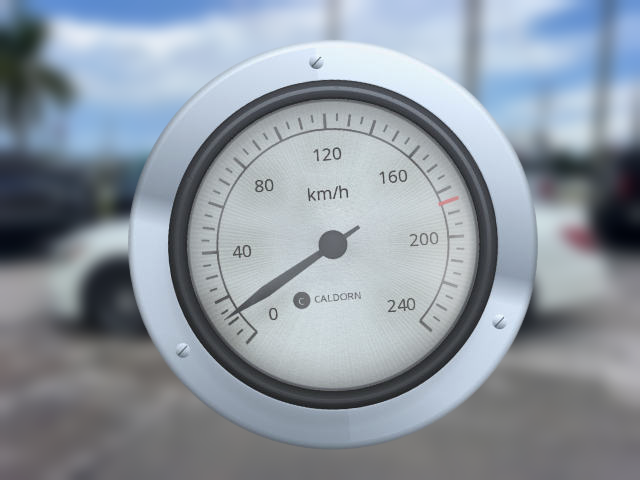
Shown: 12.5 (km/h)
